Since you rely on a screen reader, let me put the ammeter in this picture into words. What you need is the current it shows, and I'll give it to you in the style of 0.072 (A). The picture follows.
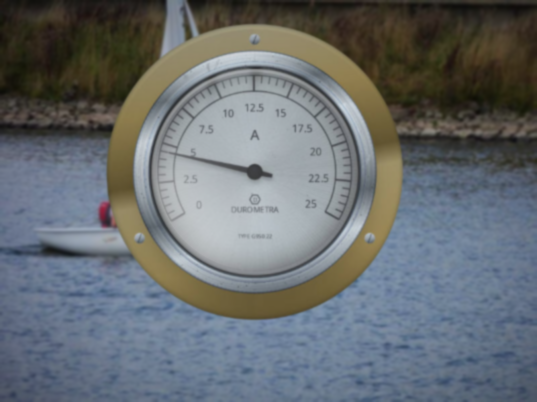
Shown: 4.5 (A)
